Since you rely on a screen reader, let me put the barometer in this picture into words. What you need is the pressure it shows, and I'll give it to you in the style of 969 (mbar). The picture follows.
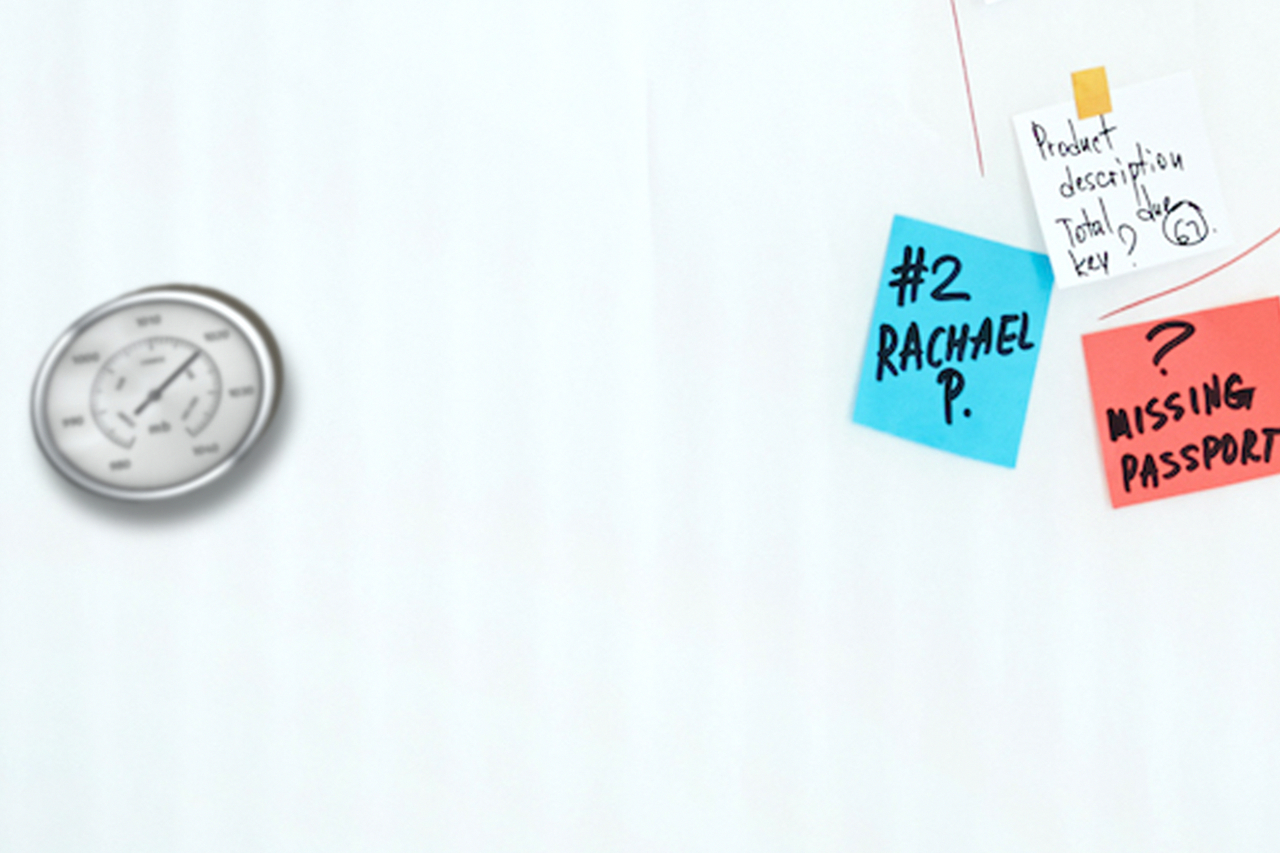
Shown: 1020 (mbar)
